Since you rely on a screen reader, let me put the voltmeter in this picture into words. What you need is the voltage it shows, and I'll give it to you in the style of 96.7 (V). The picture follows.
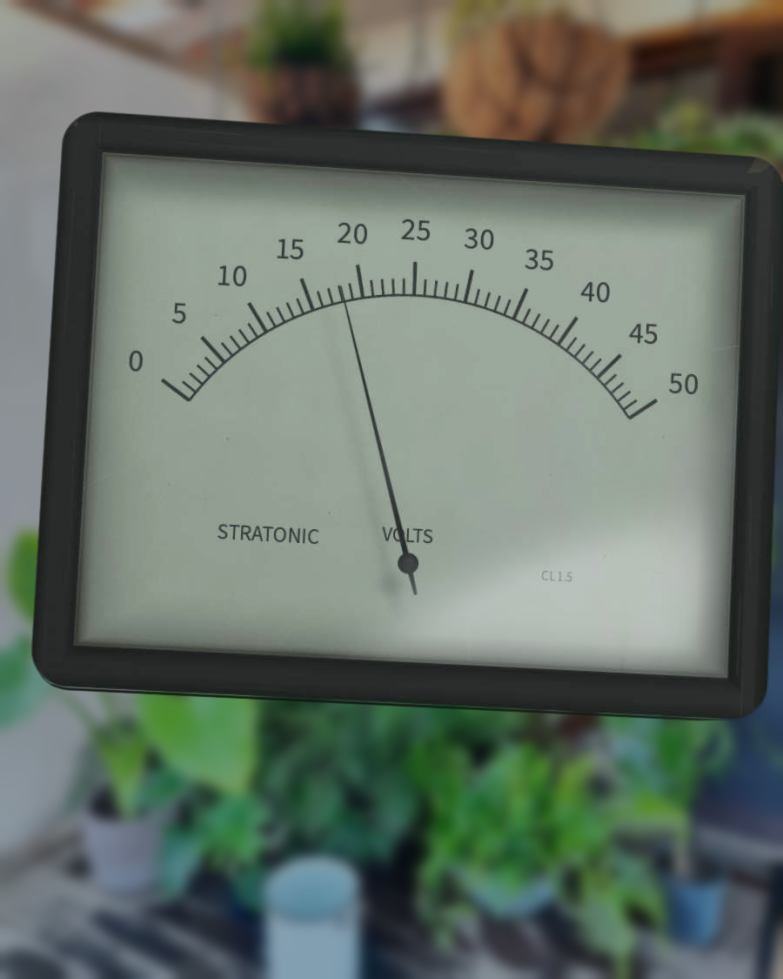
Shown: 18 (V)
